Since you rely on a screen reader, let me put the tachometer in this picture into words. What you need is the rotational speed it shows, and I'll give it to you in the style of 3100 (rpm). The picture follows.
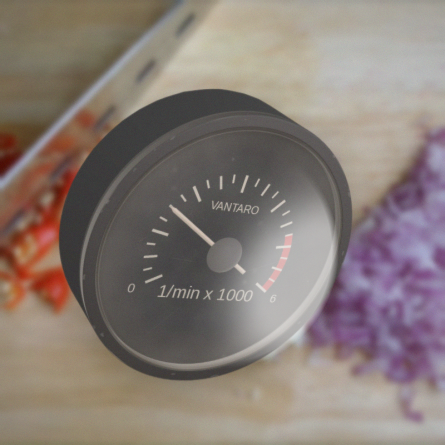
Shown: 1500 (rpm)
